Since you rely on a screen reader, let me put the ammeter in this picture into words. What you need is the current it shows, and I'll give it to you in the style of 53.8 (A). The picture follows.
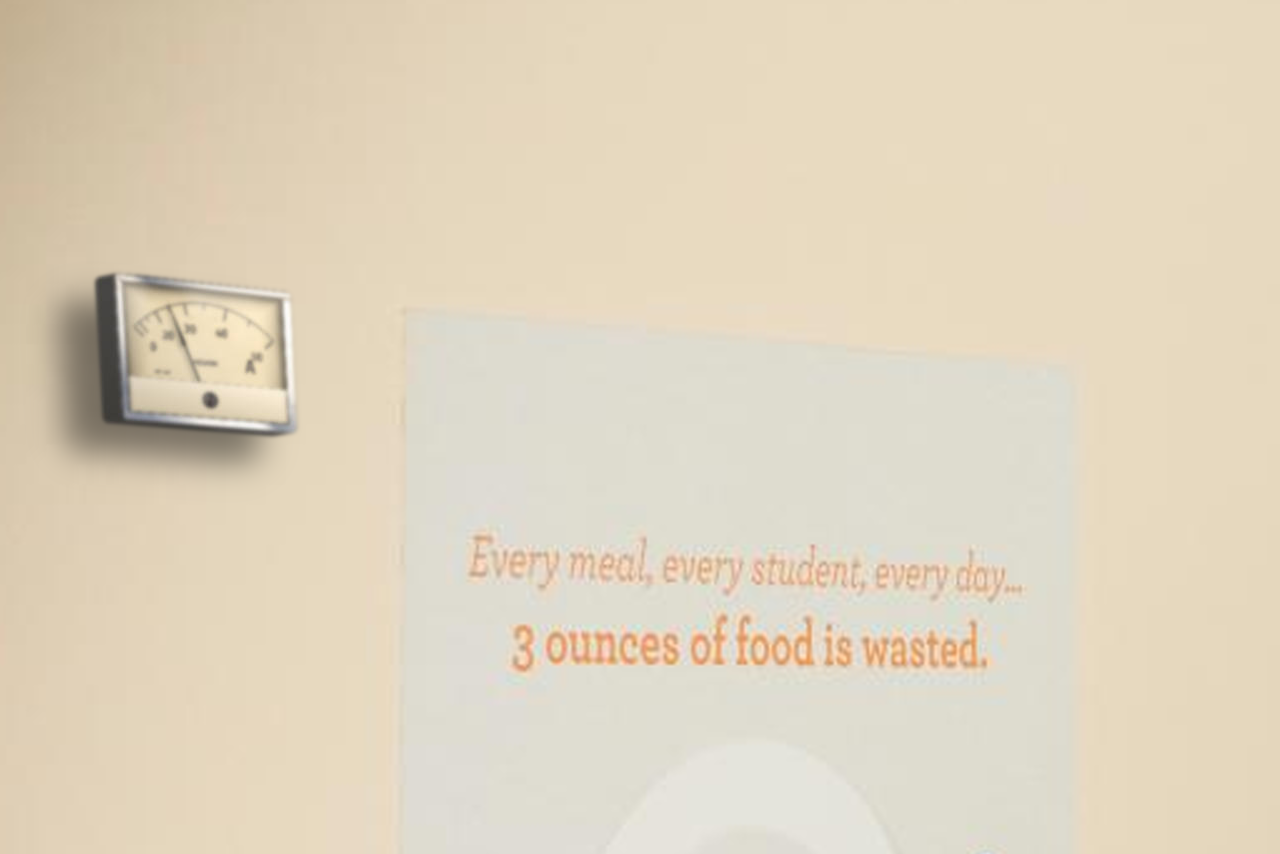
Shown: 25 (A)
